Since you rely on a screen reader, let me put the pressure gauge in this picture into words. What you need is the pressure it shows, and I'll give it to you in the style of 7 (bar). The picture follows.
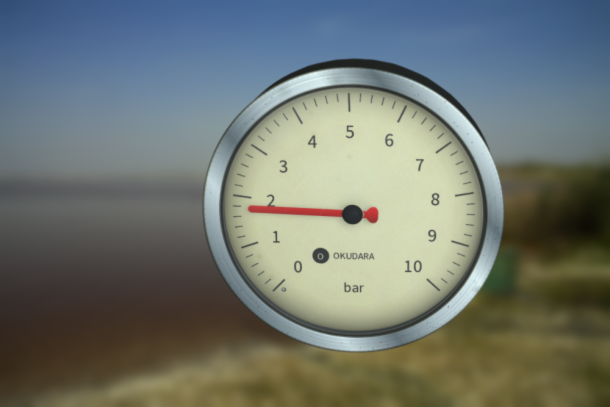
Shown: 1.8 (bar)
